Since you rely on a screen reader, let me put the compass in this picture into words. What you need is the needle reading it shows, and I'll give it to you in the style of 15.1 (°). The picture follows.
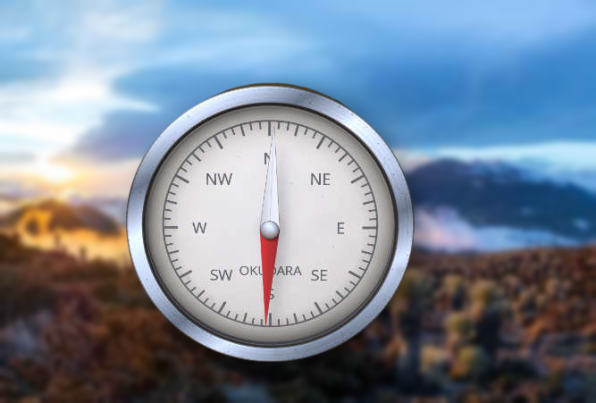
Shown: 182.5 (°)
